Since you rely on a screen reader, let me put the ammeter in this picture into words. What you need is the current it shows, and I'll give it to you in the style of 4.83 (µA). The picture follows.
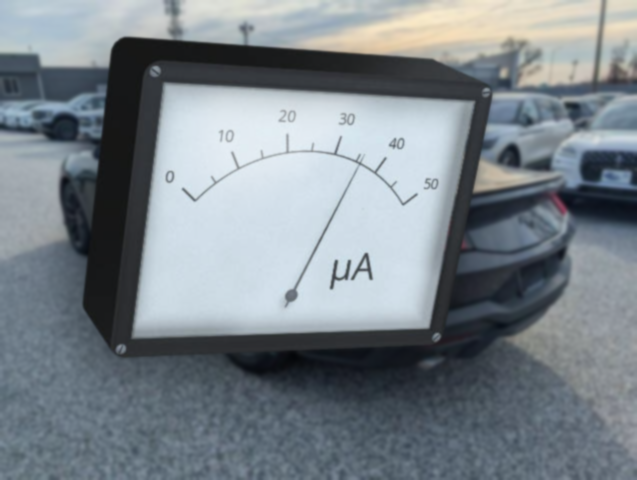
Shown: 35 (µA)
